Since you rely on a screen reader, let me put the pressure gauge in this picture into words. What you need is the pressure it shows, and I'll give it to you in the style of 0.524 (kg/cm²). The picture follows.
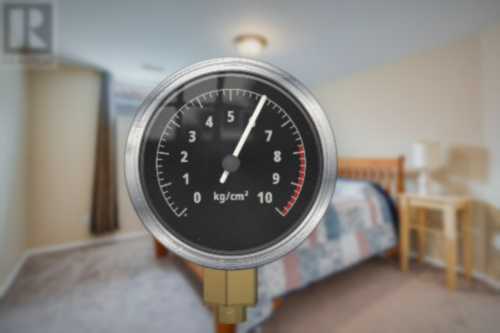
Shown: 6 (kg/cm²)
